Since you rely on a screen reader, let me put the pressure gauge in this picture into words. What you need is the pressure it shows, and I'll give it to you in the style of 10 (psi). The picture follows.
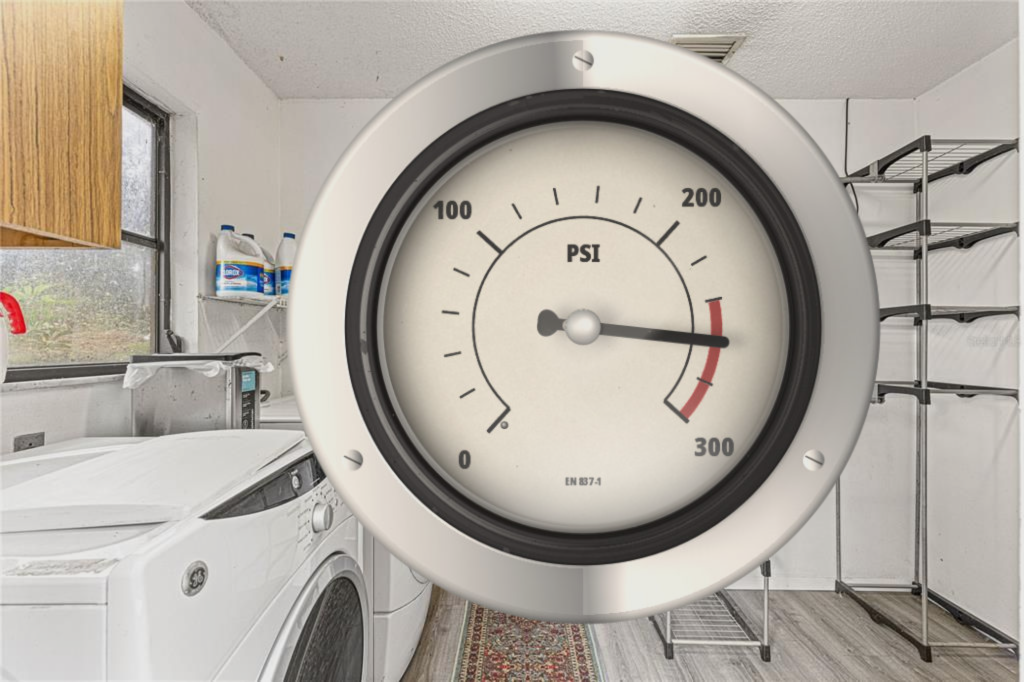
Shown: 260 (psi)
